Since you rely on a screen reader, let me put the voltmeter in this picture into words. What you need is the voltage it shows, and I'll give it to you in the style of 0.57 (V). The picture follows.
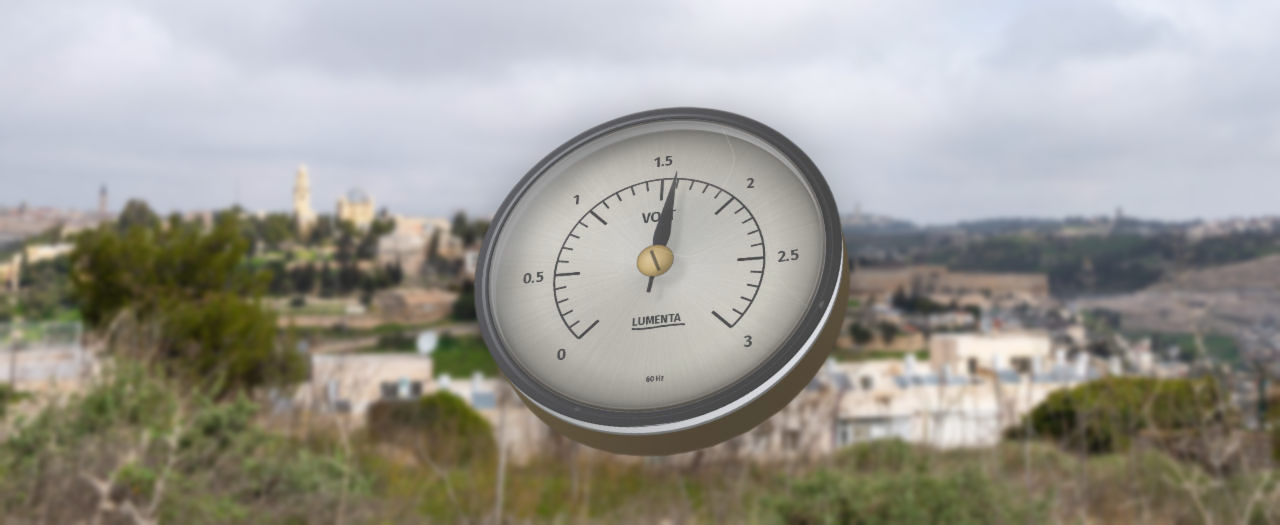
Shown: 1.6 (V)
